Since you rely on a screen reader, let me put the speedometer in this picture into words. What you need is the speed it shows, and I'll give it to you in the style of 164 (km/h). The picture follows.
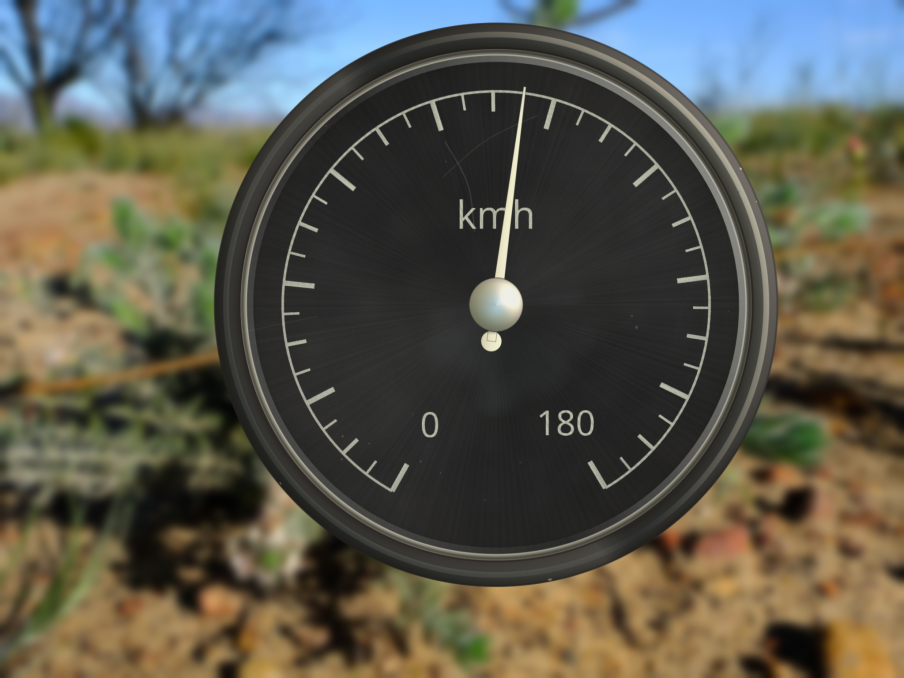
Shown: 95 (km/h)
